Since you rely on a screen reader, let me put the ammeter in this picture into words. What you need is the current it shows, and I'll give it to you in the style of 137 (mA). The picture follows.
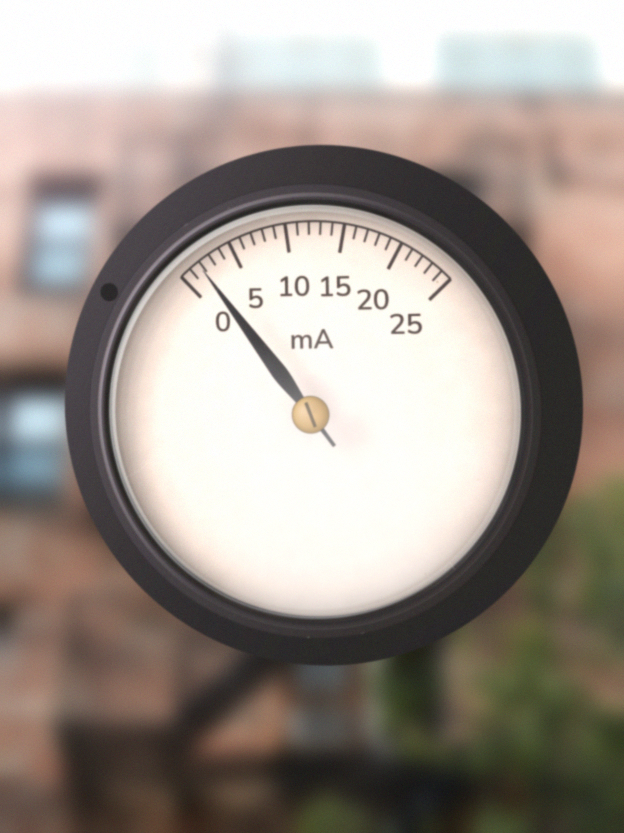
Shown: 2 (mA)
